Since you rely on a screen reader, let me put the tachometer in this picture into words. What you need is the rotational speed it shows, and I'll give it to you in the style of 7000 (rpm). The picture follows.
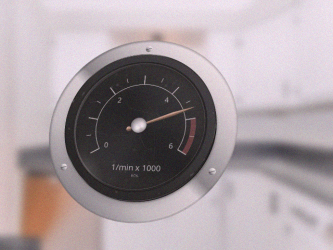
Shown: 4750 (rpm)
